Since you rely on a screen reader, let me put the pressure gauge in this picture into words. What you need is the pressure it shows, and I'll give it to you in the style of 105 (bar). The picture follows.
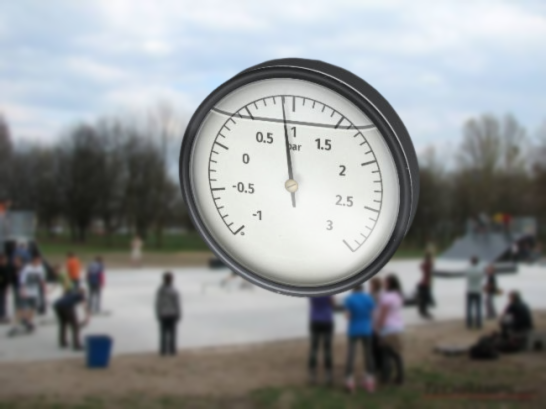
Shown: 0.9 (bar)
